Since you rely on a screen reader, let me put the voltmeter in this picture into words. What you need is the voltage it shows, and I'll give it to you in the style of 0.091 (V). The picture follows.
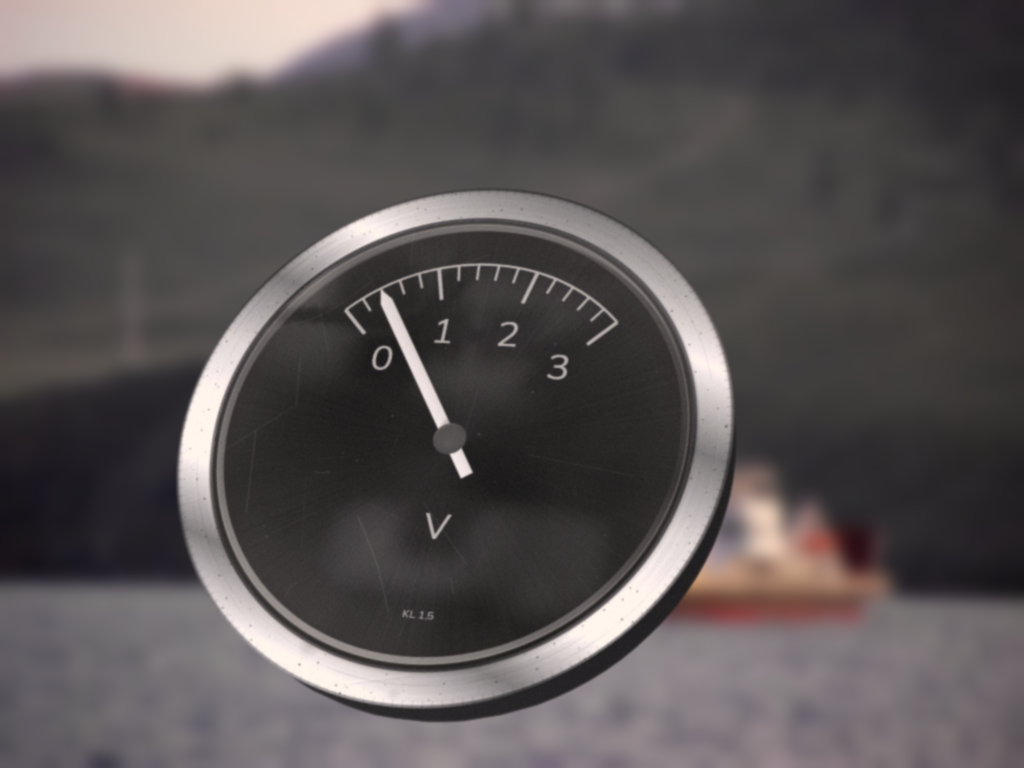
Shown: 0.4 (V)
